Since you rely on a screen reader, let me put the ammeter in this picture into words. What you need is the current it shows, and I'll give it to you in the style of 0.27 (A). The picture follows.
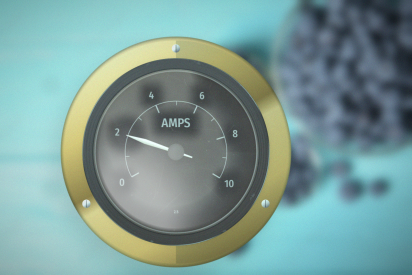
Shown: 2 (A)
